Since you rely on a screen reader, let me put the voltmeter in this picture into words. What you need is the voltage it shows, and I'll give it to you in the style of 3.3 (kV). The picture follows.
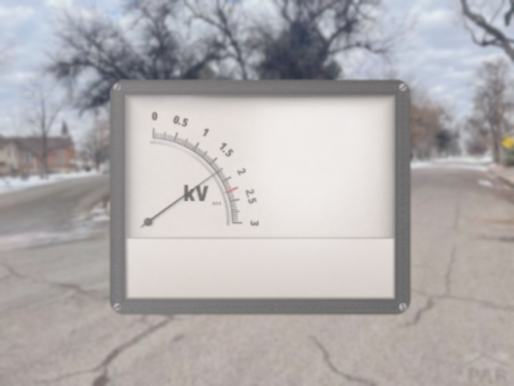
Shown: 1.75 (kV)
